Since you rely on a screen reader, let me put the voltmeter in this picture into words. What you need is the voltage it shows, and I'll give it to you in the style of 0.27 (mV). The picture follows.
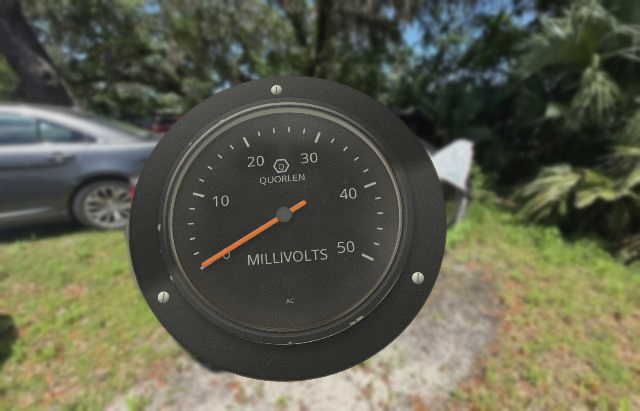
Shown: 0 (mV)
